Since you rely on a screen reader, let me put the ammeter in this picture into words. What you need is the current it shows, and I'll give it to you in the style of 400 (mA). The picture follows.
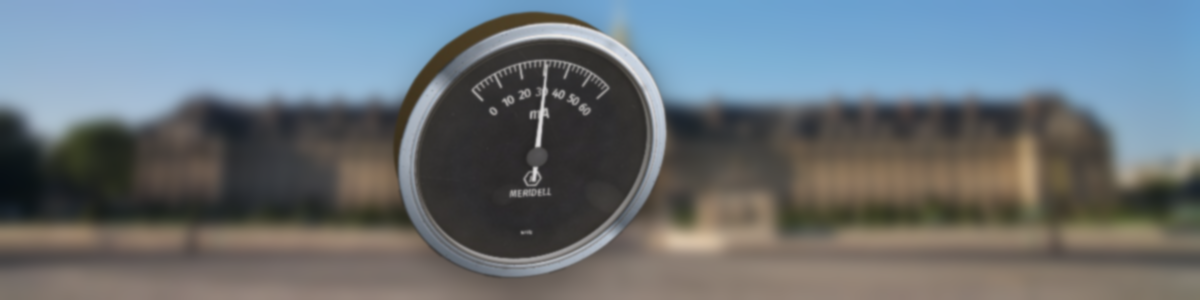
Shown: 30 (mA)
